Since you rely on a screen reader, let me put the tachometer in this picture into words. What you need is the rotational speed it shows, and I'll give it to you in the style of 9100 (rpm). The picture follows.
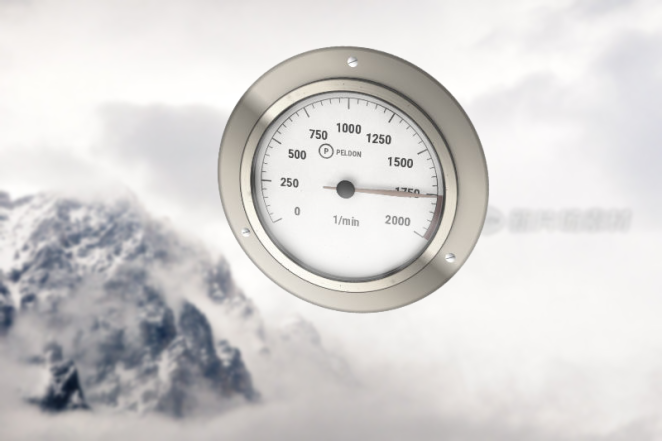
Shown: 1750 (rpm)
